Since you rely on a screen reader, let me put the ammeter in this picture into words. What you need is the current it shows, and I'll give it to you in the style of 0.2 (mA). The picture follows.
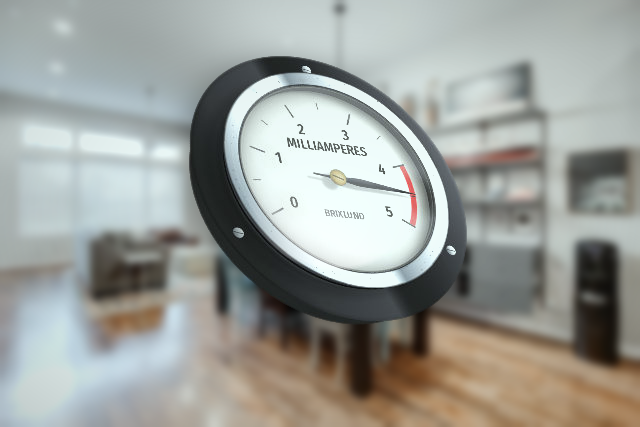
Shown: 4.5 (mA)
